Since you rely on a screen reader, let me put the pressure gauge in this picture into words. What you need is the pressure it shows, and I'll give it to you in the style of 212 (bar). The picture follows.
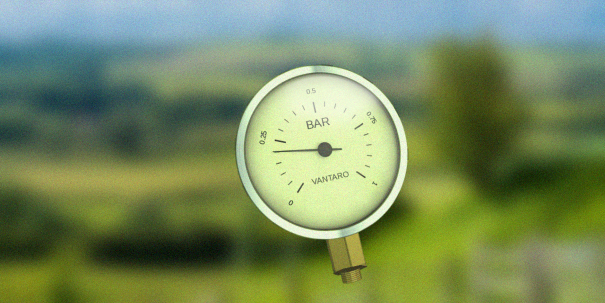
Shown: 0.2 (bar)
